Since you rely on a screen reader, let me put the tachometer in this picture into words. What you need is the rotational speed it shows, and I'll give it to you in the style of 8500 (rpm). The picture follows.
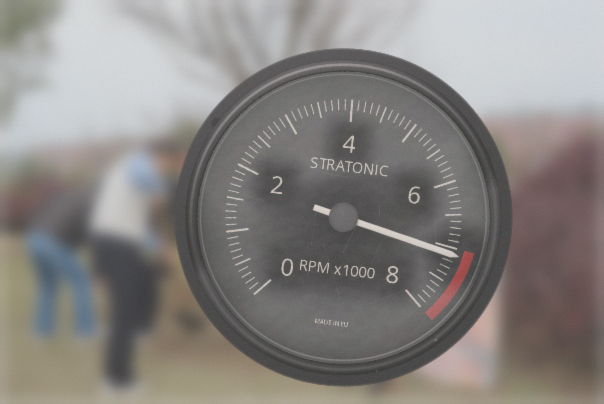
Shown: 7100 (rpm)
